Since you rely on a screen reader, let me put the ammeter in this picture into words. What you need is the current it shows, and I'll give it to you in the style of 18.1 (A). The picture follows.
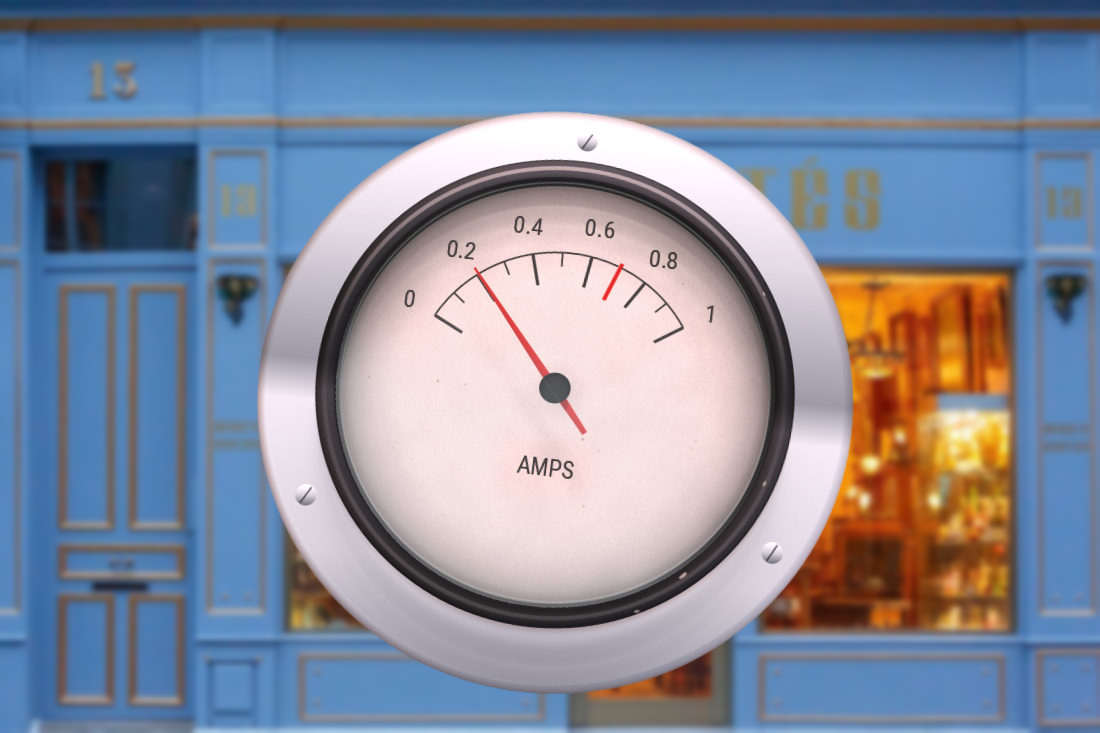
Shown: 0.2 (A)
